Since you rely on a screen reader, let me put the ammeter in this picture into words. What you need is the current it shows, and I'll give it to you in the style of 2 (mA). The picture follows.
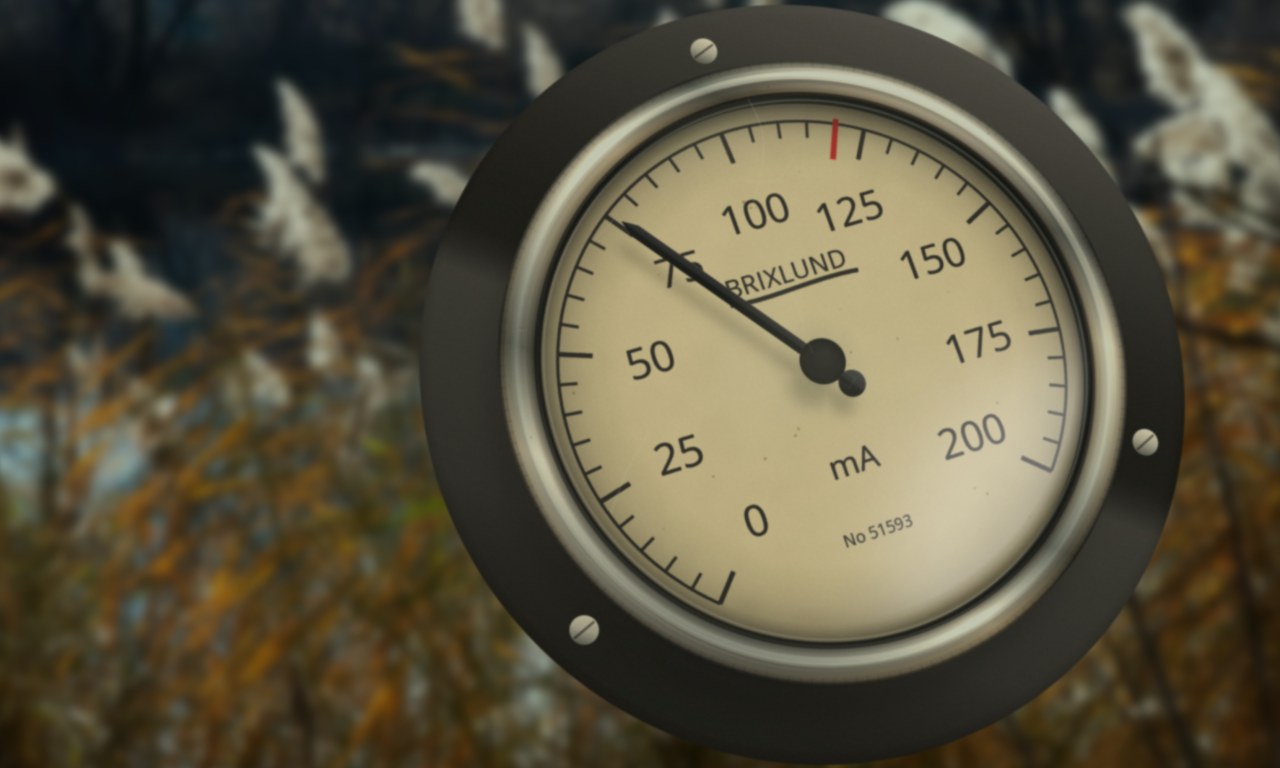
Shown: 75 (mA)
